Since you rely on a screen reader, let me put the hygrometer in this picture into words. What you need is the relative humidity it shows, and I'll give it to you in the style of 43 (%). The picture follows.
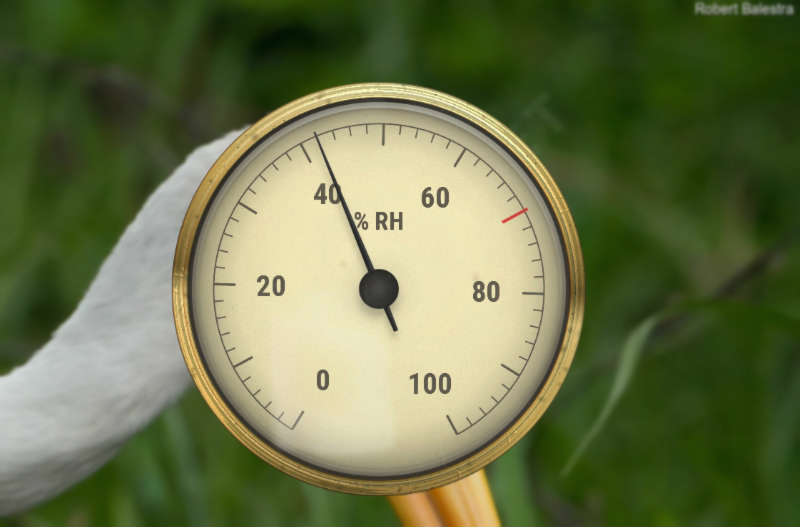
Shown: 42 (%)
